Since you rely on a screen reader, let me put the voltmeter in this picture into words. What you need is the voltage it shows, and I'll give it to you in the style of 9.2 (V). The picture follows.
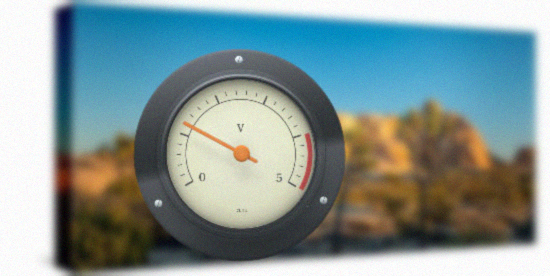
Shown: 1.2 (V)
